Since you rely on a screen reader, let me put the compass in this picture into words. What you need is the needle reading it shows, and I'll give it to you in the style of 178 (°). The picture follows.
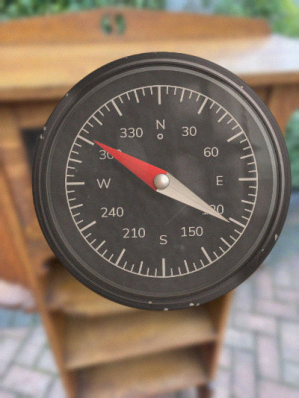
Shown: 302.5 (°)
